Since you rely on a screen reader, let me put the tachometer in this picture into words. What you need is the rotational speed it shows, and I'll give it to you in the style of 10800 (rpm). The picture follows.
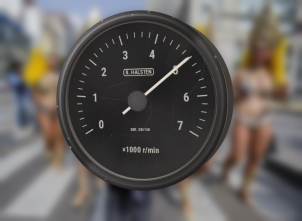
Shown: 5000 (rpm)
